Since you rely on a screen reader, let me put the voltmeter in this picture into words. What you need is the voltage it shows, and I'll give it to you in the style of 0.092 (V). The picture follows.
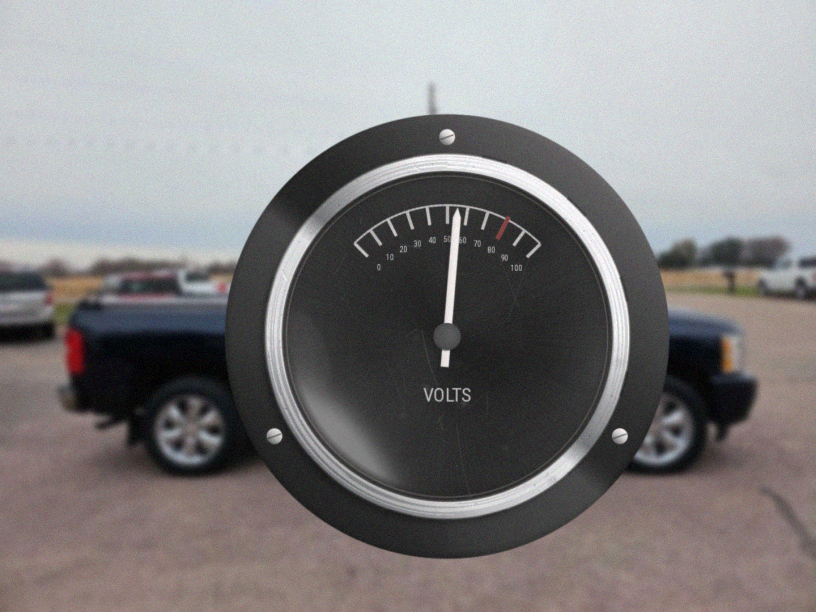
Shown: 55 (V)
